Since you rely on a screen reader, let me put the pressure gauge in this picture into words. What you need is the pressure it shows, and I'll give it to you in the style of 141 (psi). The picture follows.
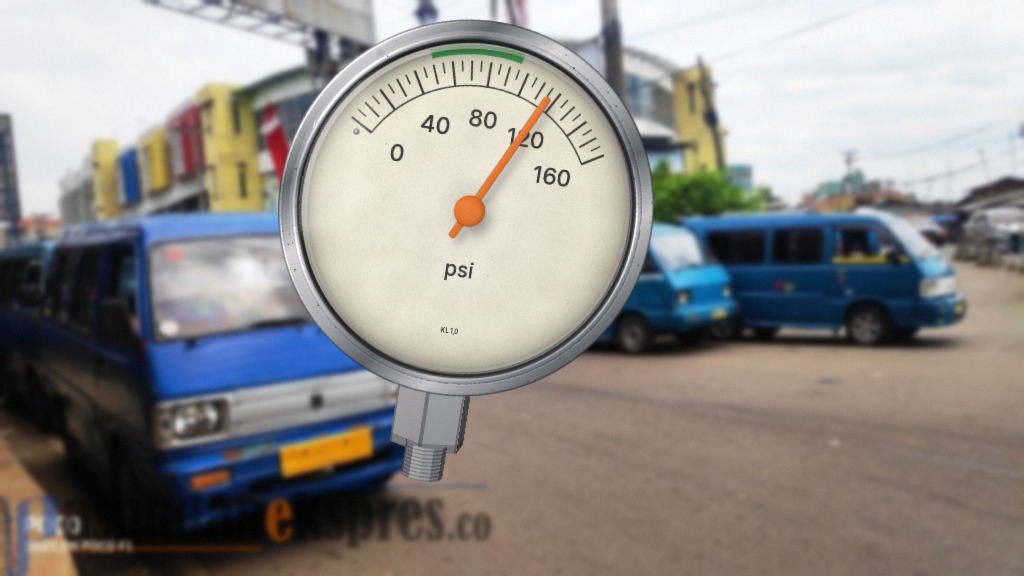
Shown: 115 (psi)
